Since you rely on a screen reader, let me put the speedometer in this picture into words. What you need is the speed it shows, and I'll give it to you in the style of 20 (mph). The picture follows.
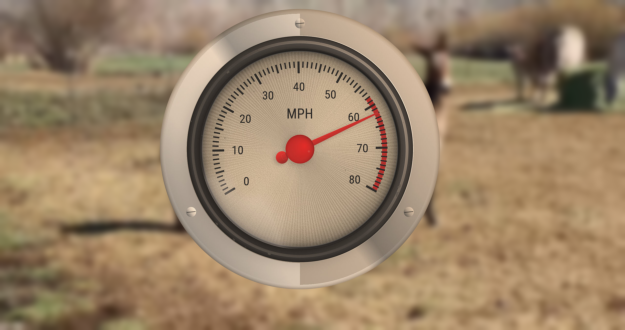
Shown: 62 (mph)
